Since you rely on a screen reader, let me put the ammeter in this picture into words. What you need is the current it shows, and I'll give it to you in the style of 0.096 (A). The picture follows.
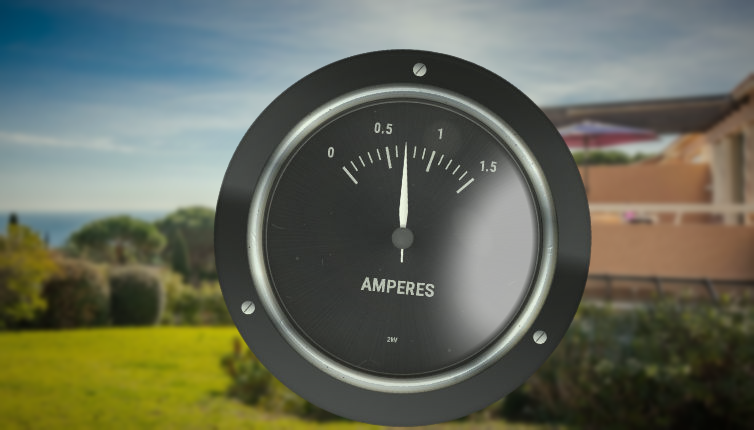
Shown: 0.7 (A)
